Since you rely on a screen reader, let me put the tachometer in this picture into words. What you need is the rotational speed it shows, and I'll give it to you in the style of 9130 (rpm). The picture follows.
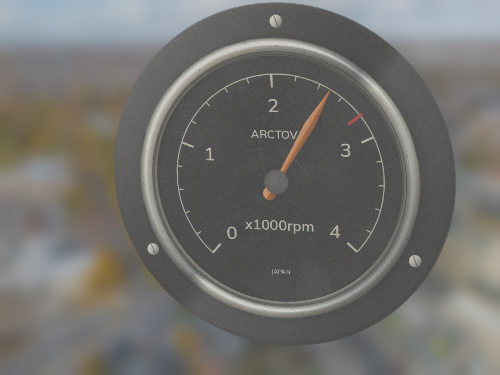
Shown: 2500 (rpm)
